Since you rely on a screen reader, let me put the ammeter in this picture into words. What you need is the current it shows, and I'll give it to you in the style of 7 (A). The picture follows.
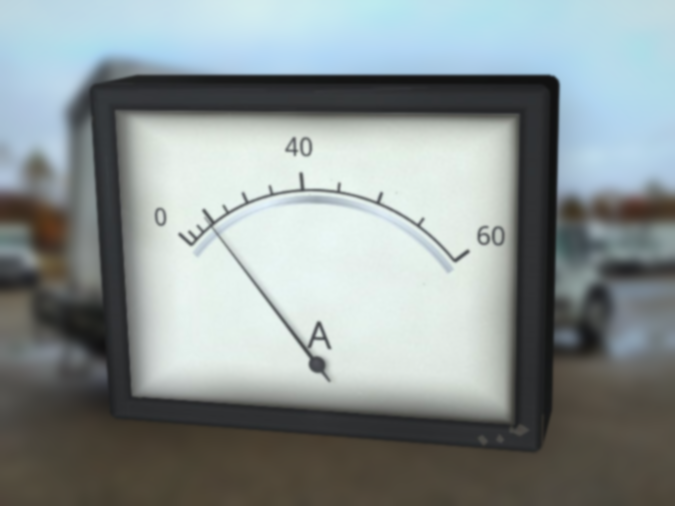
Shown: 20 (A)
